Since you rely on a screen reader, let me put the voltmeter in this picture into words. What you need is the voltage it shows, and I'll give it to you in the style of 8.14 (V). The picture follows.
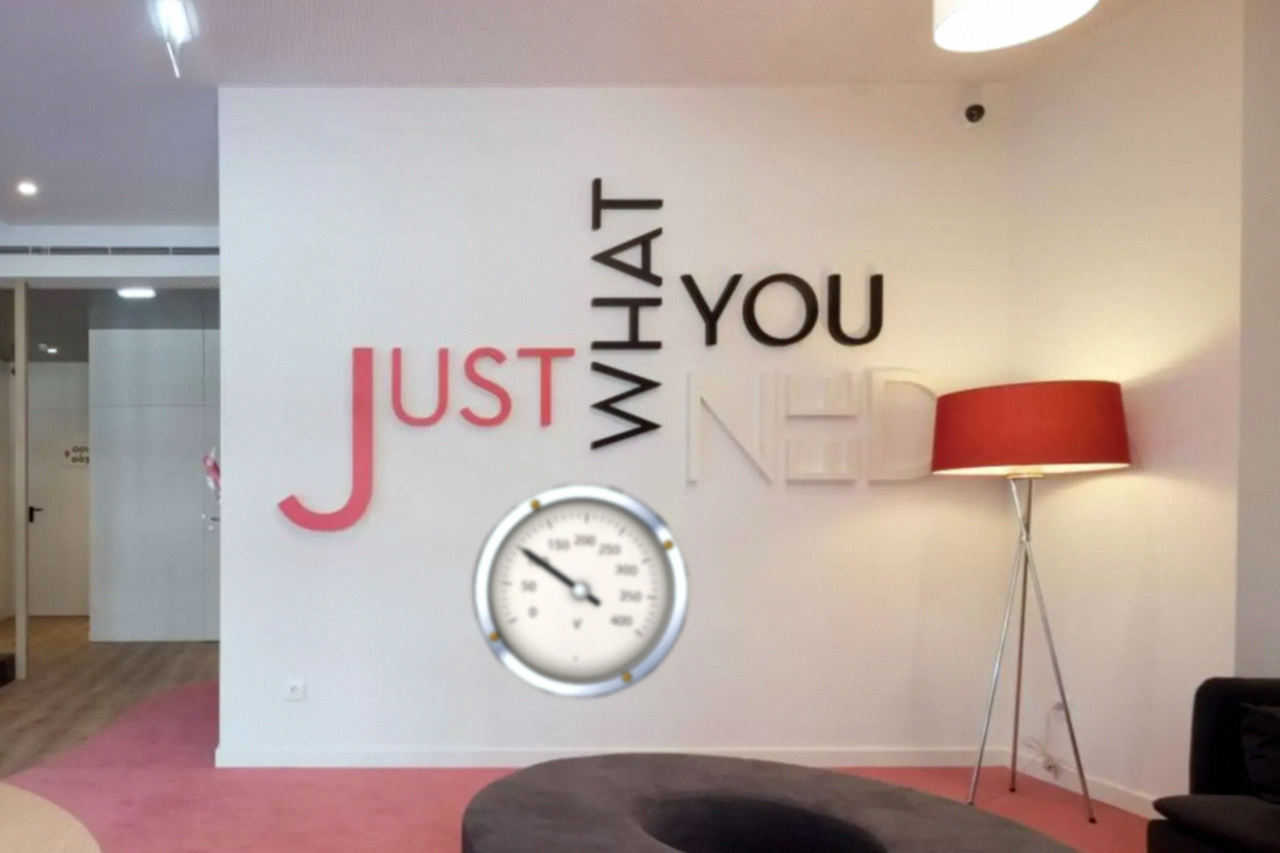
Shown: 100 (V)
